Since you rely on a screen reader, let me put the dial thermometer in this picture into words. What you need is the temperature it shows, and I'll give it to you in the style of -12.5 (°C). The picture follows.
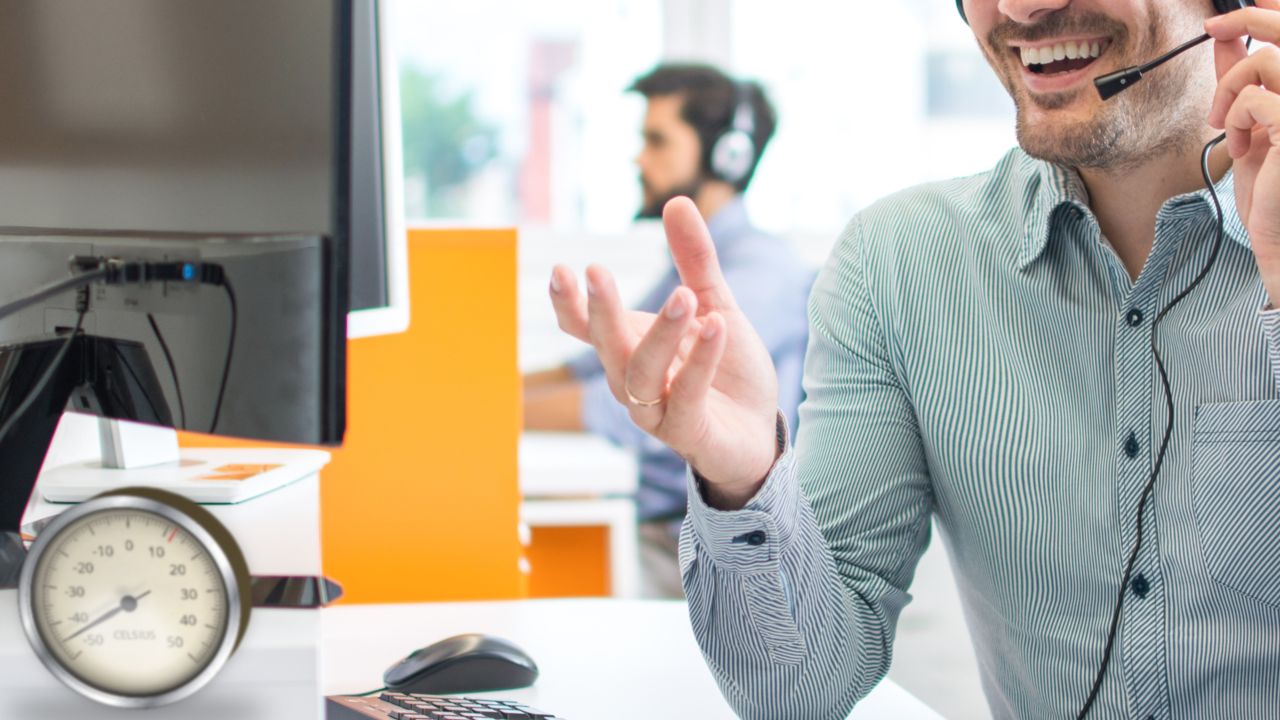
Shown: -45 (°C)
